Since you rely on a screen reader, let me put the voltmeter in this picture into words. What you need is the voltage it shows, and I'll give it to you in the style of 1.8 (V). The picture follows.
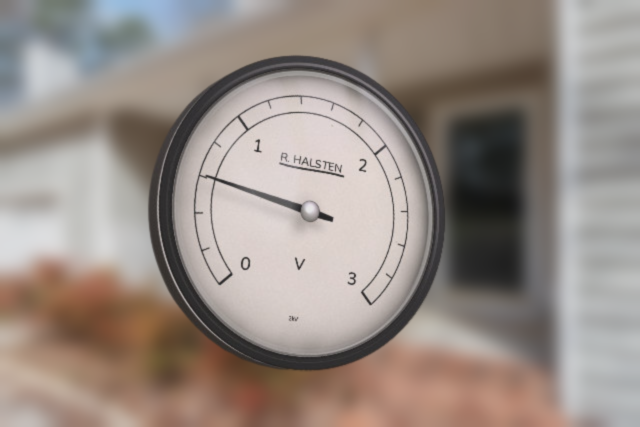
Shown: 0.6 (V)
